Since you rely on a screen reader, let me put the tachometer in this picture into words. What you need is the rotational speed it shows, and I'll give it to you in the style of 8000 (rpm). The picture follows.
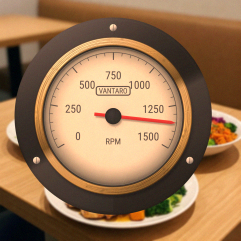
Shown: 1350 (rpm)
